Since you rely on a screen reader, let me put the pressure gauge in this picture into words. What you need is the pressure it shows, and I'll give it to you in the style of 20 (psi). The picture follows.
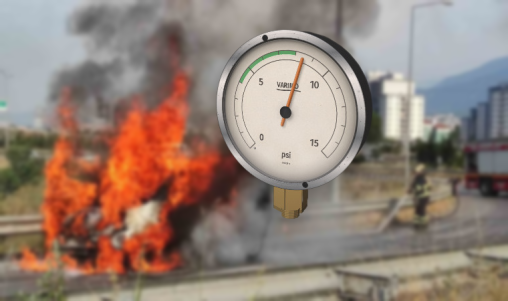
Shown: 8.5 (psi)
